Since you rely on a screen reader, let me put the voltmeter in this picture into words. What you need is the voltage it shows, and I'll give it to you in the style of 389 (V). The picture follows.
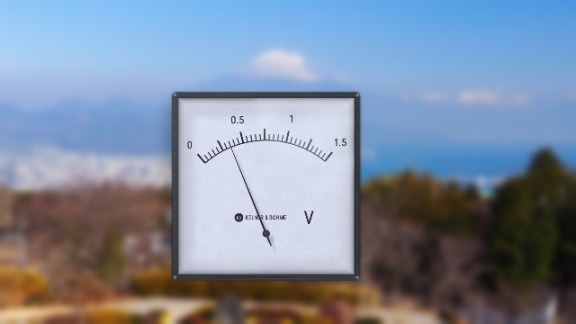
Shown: 0.35 (V)
